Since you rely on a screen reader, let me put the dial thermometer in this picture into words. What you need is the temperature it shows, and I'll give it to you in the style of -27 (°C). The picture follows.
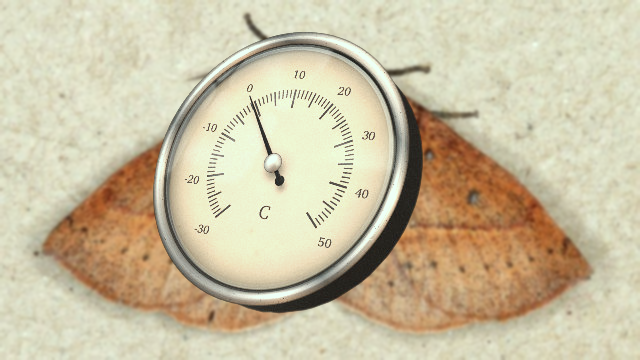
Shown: 0 (°C)
